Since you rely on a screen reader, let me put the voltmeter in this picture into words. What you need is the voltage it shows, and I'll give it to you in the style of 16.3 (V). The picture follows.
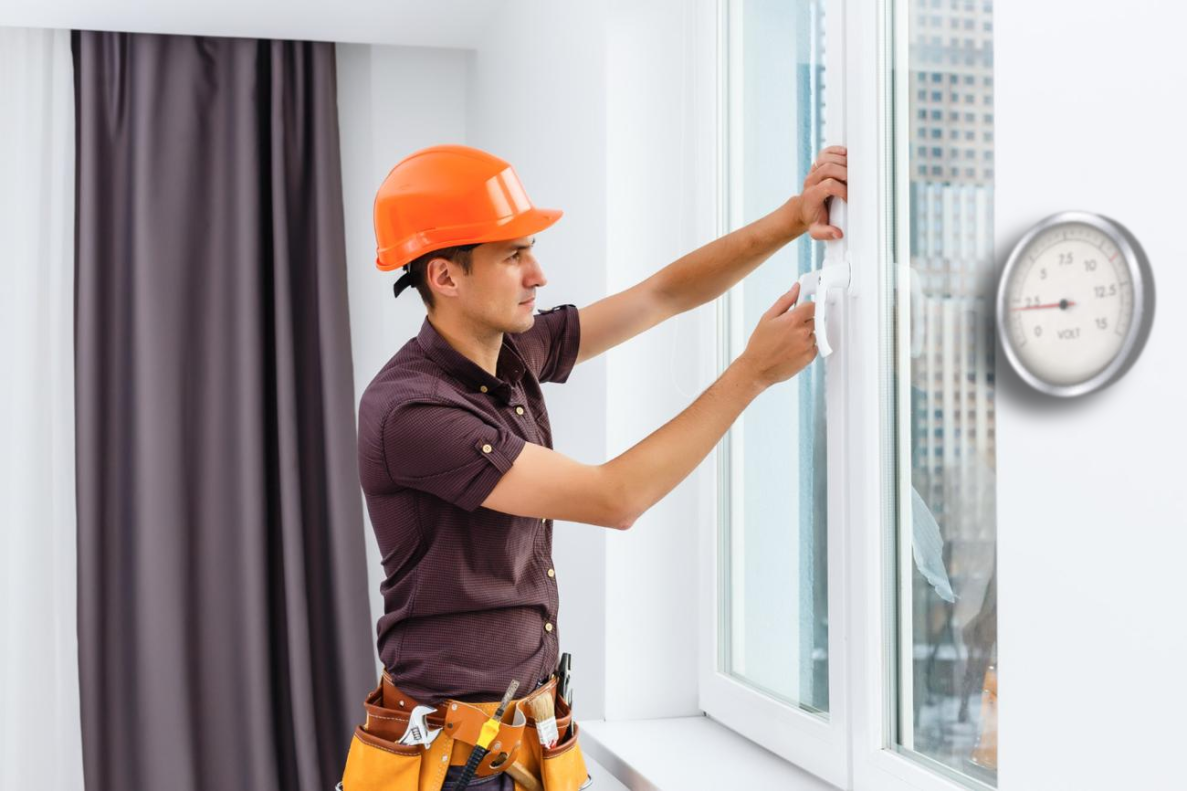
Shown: 2 (V)
